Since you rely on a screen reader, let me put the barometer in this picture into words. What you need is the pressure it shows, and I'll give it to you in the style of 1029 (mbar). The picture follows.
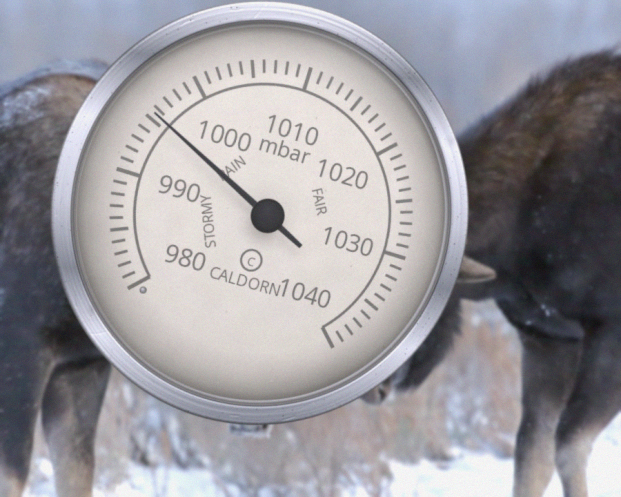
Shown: 995.5 (mbar)
